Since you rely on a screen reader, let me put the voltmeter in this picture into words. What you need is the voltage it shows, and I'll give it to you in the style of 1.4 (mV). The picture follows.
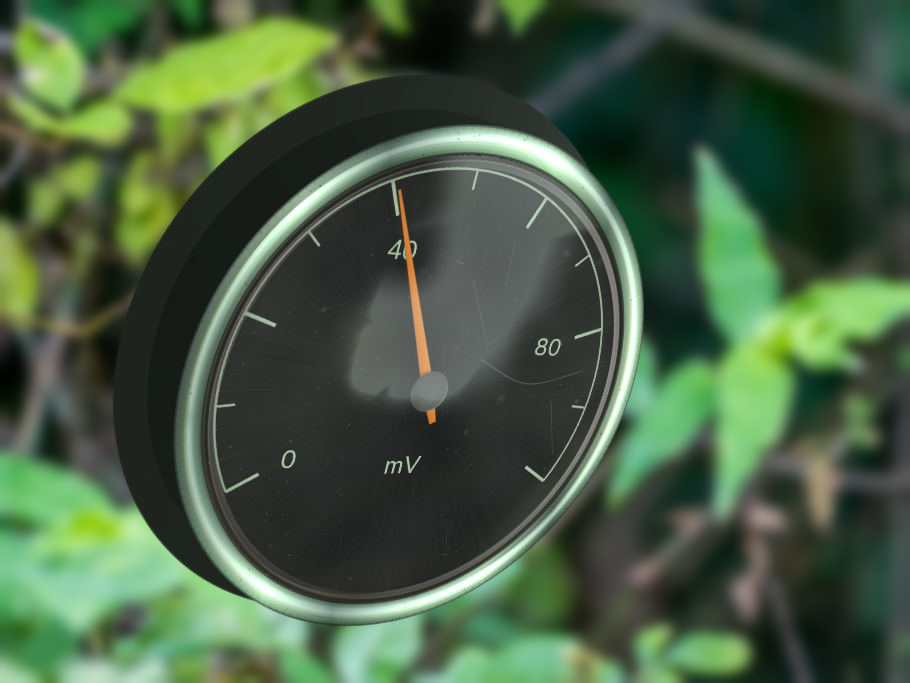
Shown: 40 (mV)
